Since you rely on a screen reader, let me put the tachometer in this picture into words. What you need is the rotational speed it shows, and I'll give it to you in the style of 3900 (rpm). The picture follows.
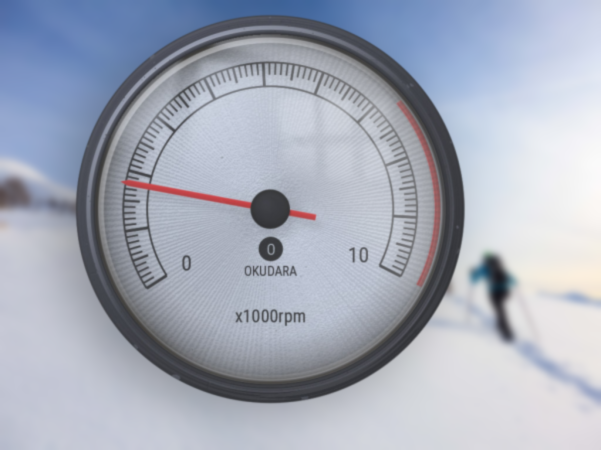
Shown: 1800 (rpm)
